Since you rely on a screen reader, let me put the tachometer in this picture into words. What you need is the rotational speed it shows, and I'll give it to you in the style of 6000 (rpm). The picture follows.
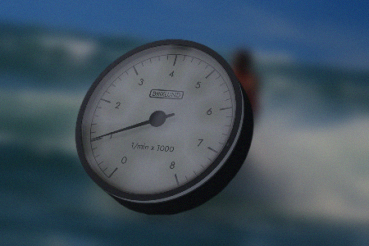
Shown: 1000 (rpm)
